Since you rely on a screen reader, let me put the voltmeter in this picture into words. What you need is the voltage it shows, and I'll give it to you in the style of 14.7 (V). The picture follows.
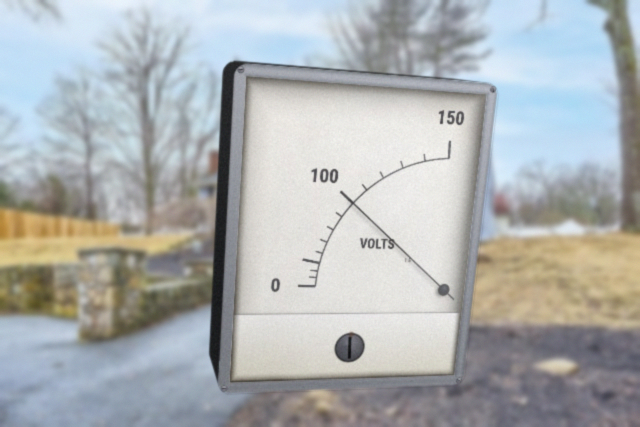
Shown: 100 (V)
